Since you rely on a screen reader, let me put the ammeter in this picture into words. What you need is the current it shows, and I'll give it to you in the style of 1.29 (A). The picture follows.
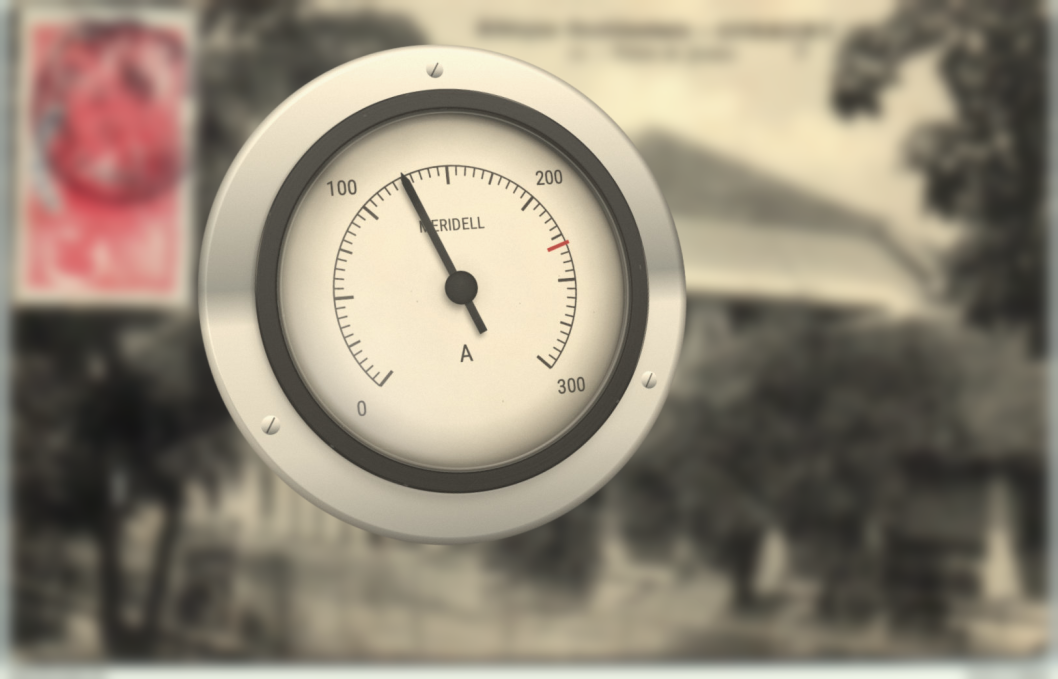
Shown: 125 (A)
